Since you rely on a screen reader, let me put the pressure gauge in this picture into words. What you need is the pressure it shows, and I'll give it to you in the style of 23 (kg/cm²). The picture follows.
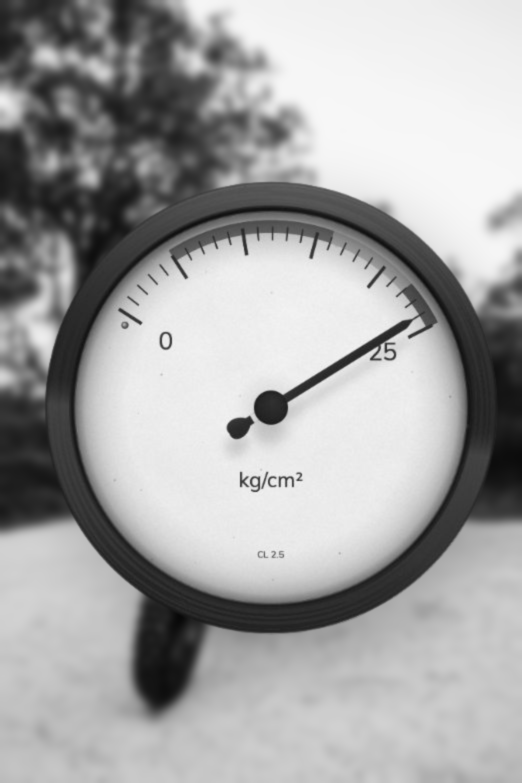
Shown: 24 (kg/cm²)
